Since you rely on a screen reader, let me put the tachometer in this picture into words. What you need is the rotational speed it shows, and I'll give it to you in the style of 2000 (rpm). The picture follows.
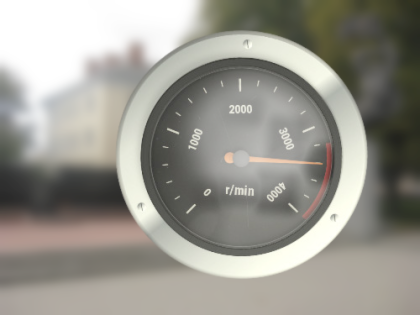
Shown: 3400 (rpm)
